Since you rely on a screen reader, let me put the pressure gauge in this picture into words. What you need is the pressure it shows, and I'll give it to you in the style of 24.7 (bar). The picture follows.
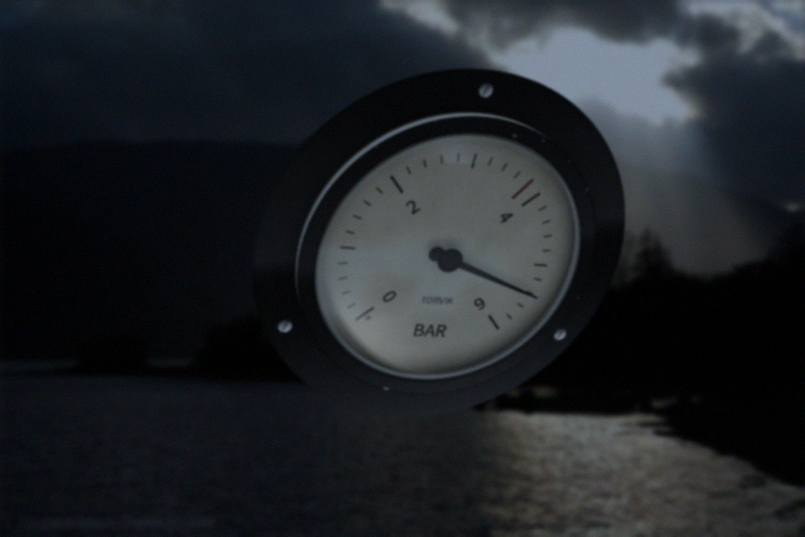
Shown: 5.4 (bar)
